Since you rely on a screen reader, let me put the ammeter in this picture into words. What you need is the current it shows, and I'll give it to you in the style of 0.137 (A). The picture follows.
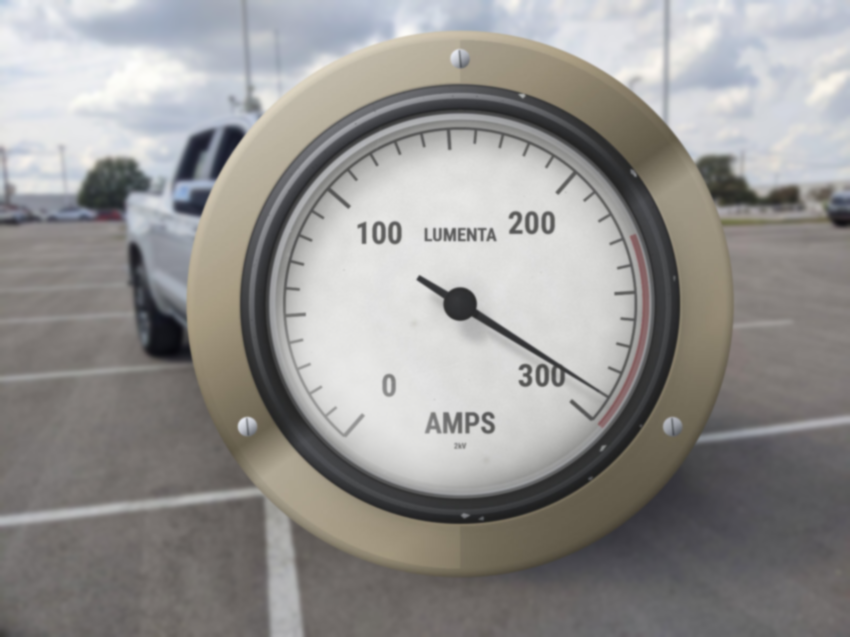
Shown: 290 (A)
